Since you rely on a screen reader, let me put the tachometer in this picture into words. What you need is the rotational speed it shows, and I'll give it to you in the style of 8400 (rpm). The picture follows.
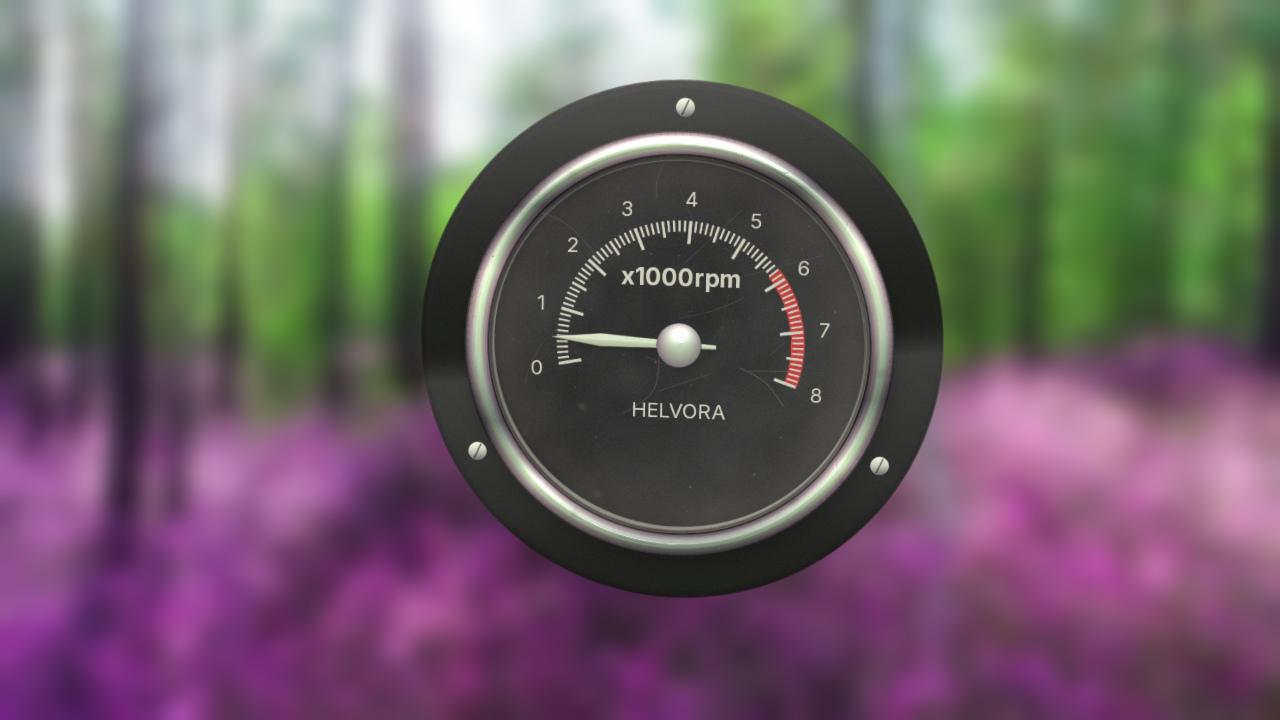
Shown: 500 (rpm)
